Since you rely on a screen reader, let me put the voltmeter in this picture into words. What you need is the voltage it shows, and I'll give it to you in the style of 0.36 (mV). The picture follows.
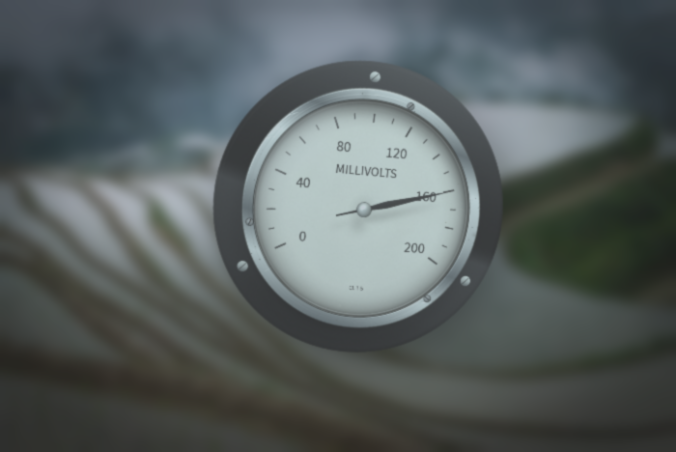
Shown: 160 (mV)
